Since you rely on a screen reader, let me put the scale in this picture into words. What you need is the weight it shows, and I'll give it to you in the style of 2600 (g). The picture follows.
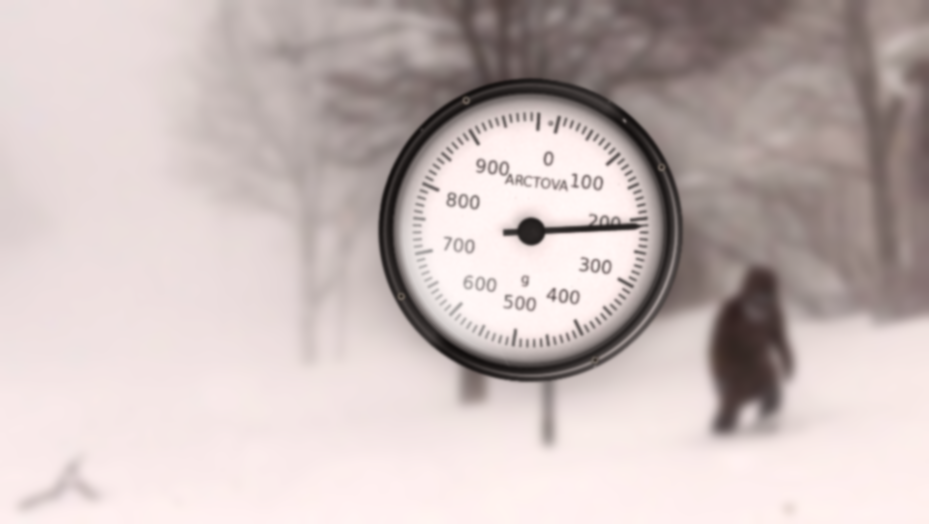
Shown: 210 (g)
